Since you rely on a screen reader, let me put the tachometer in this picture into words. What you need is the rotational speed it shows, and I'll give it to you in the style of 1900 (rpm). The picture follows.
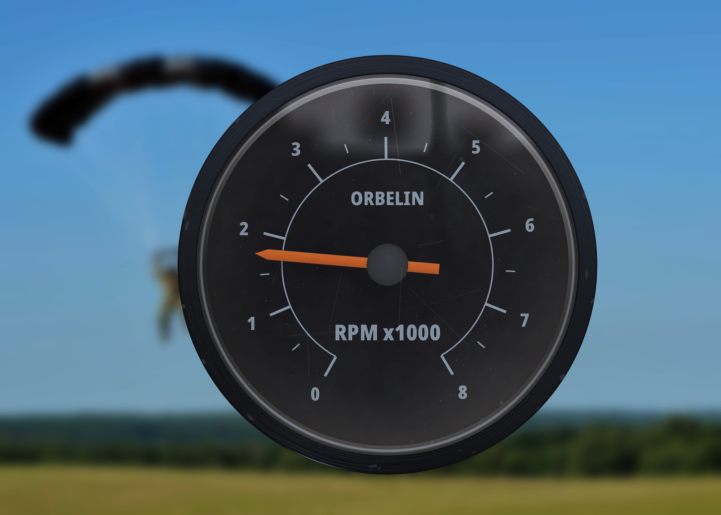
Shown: 1750 (rpm)
